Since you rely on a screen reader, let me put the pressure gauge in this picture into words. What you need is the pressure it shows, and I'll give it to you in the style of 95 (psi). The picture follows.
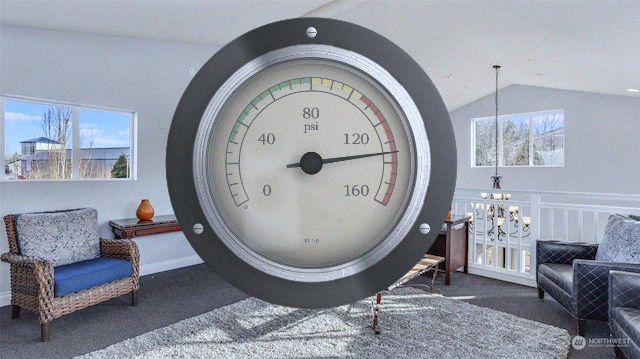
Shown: 135 (psi)
